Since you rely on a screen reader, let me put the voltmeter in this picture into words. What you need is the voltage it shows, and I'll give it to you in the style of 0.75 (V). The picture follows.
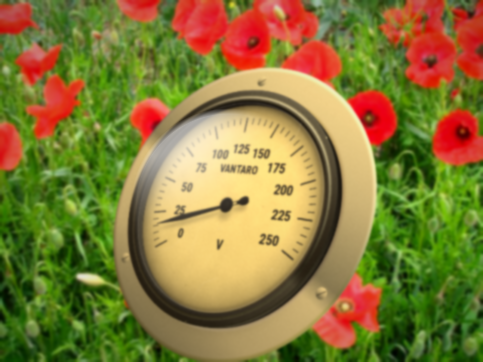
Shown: 15 (V)
